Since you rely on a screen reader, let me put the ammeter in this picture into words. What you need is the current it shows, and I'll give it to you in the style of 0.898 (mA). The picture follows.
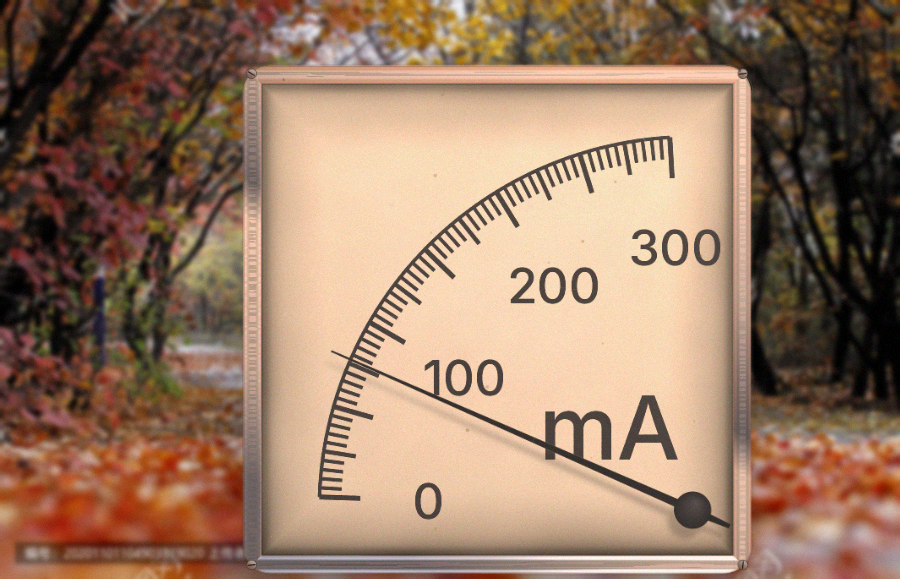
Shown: 77.5 (mA)
